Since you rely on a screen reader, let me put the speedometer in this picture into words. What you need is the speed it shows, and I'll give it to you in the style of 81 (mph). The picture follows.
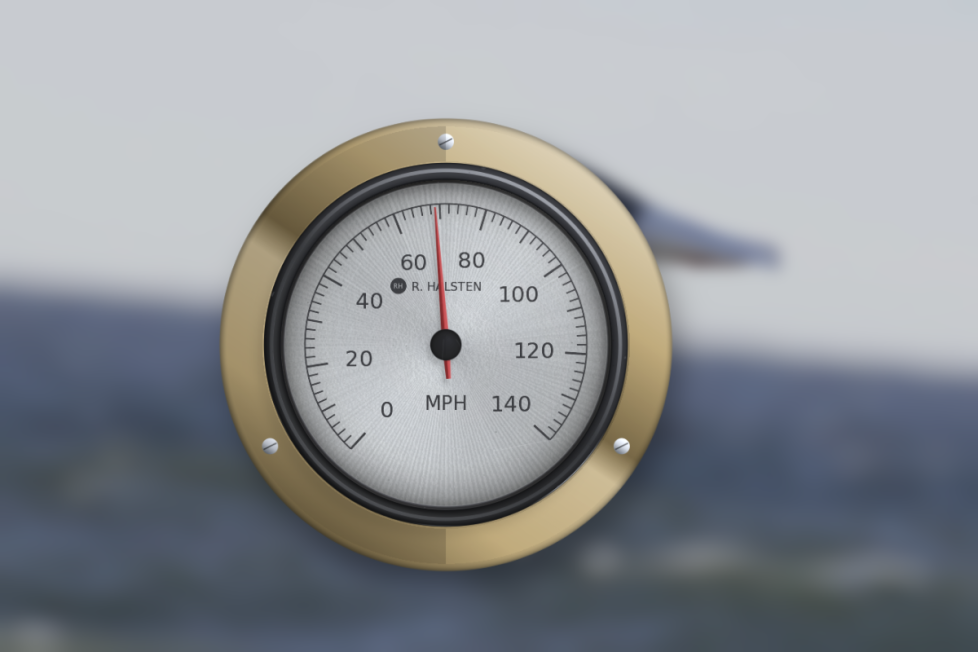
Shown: 69 (mph)
